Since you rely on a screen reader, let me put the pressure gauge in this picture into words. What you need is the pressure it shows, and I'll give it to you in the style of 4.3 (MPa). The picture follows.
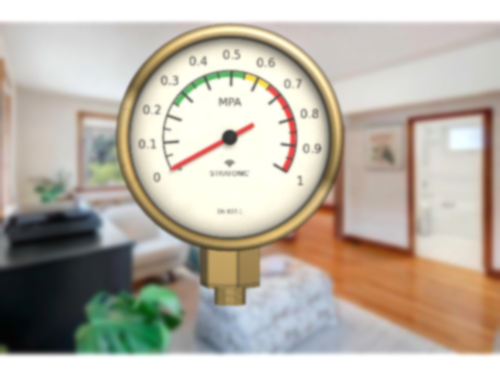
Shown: 0 (MPa)
